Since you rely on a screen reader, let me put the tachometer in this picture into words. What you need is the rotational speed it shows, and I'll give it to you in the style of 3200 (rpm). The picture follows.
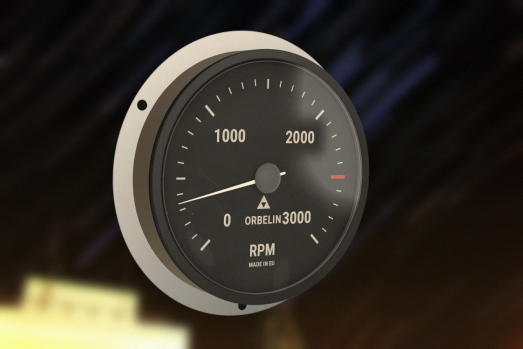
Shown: 350 (rpm)
